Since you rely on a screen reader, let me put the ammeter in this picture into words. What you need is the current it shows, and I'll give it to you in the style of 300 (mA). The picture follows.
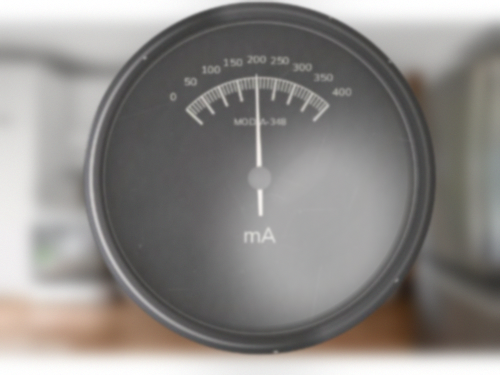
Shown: 200 (mA)
